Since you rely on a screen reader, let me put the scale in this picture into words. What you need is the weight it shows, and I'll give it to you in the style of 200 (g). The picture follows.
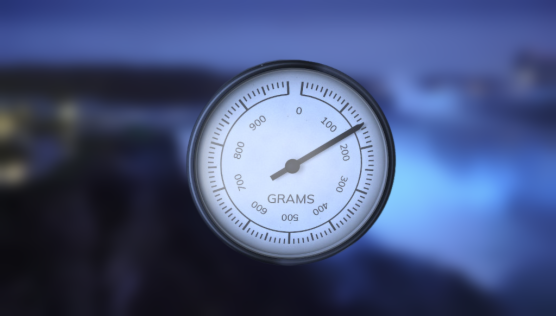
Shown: 150 (g)
